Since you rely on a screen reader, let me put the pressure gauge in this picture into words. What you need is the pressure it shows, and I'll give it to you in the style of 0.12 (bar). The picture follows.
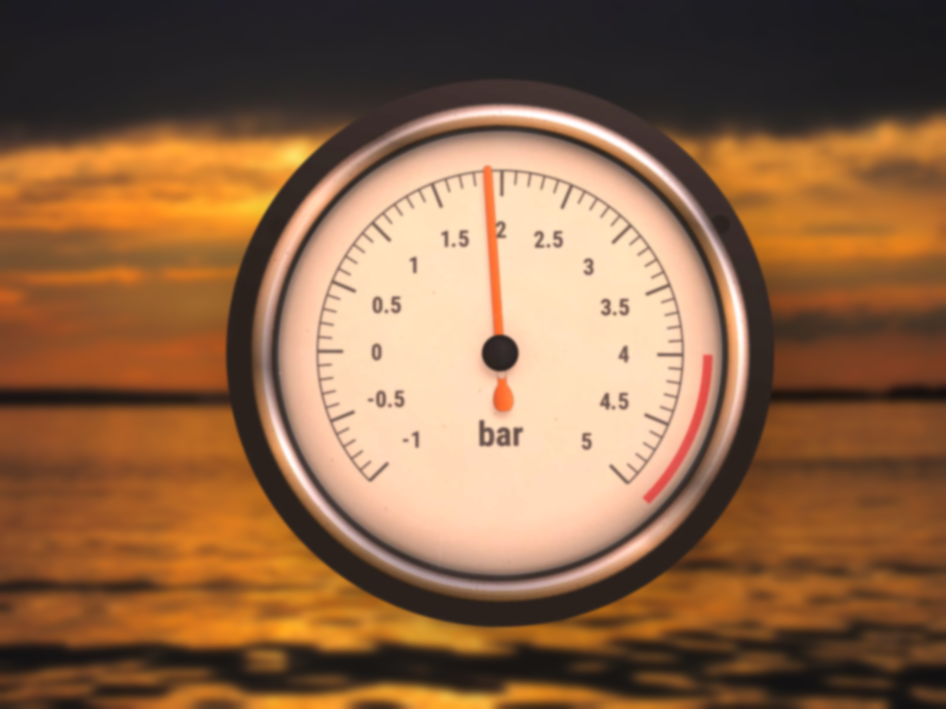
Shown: 1.9 (bar)
